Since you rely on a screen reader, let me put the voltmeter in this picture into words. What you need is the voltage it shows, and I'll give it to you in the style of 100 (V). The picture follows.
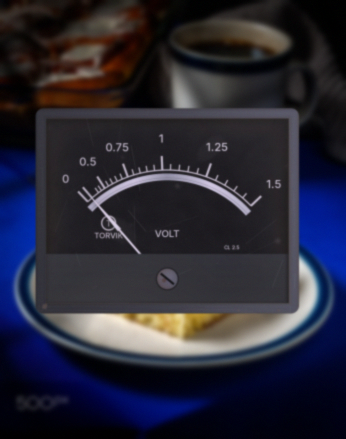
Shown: 0.25 (V)
